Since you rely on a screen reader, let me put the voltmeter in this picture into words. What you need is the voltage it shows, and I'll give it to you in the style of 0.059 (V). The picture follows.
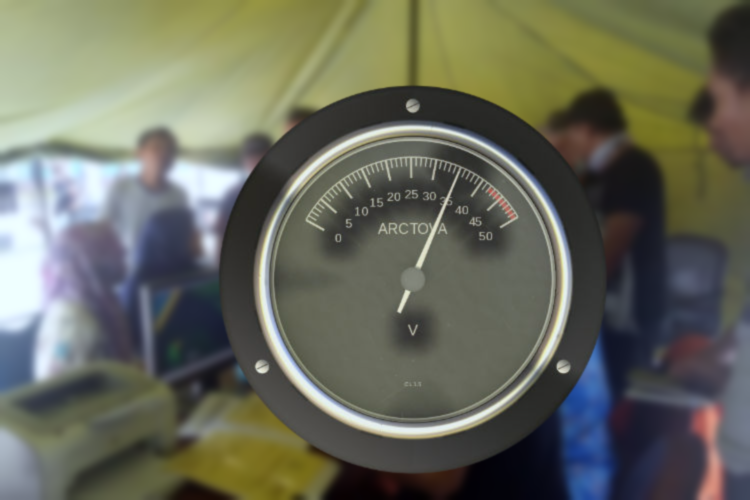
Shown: 35 (V)
